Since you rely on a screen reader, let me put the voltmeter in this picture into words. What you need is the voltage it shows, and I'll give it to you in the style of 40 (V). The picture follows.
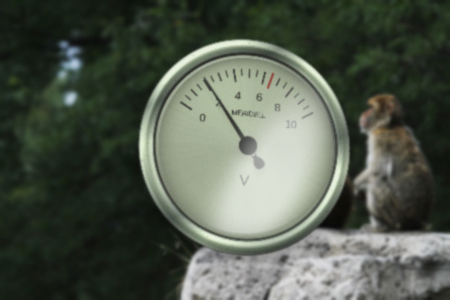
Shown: 2 (V)
